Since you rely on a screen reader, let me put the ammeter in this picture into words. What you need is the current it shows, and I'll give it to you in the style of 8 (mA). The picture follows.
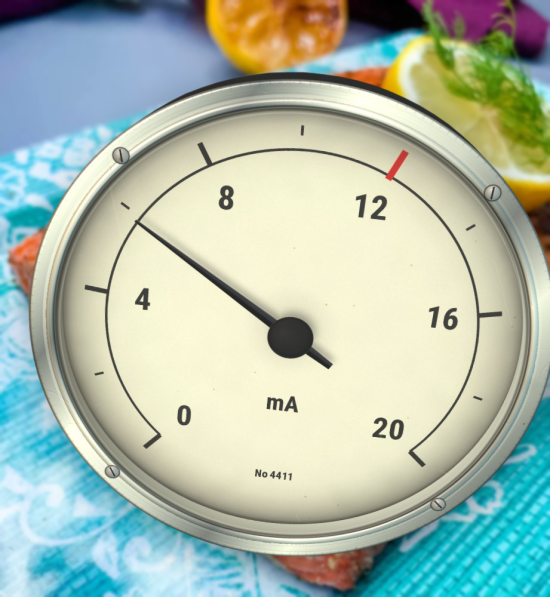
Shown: 6 (mA)
